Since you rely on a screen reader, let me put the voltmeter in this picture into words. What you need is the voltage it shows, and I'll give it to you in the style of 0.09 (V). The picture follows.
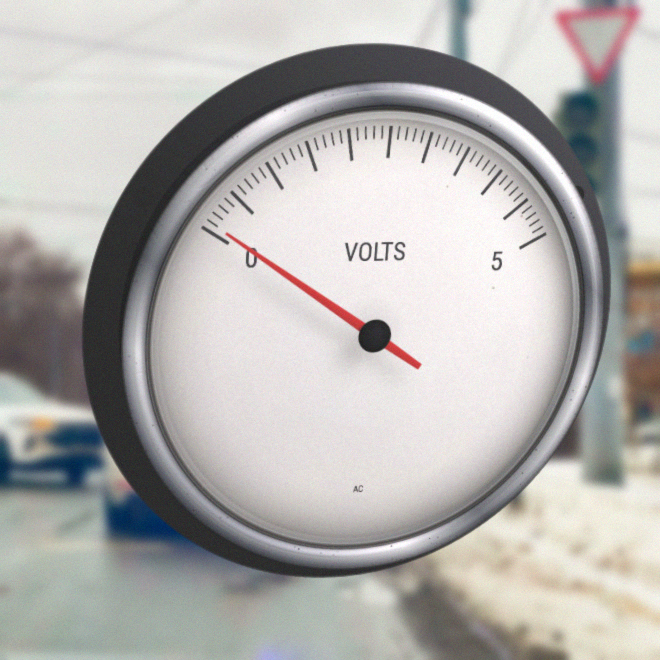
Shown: 0.1 (V)
